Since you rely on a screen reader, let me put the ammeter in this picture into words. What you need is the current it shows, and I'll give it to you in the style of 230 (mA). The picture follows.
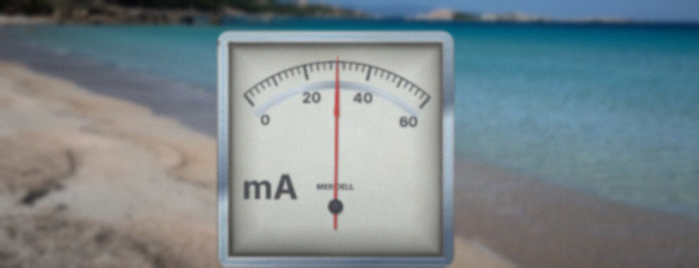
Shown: 30 (mA)
